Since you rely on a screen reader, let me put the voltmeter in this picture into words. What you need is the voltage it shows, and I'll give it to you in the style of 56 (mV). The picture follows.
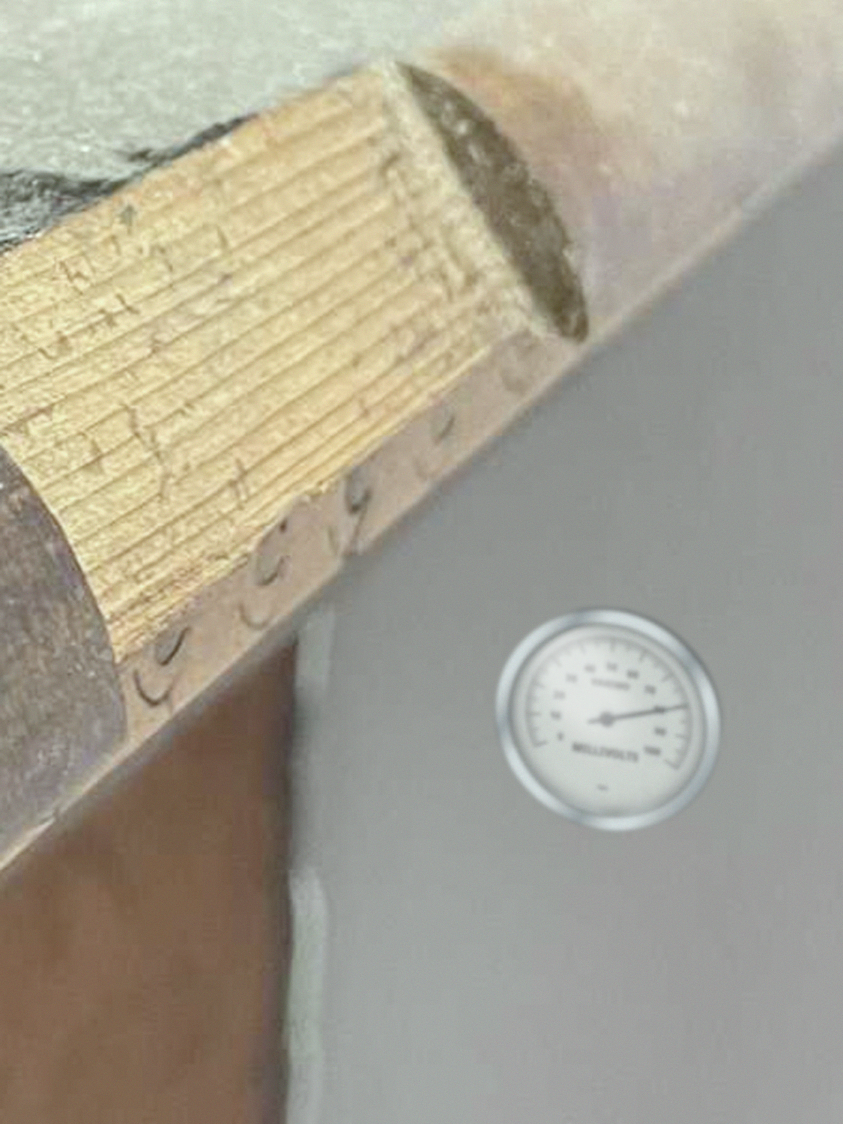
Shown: 80 (mV)
